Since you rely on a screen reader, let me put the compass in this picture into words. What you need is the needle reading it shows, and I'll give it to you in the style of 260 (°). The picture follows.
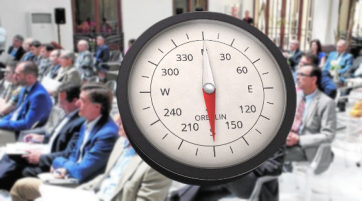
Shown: 180 (°)
